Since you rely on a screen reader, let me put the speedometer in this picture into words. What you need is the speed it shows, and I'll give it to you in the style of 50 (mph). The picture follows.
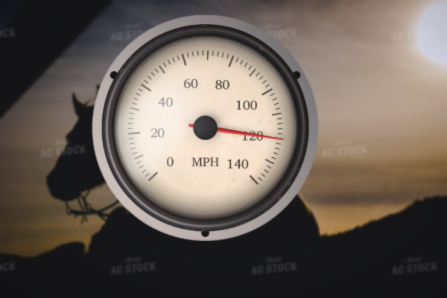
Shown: 120 (mph)
